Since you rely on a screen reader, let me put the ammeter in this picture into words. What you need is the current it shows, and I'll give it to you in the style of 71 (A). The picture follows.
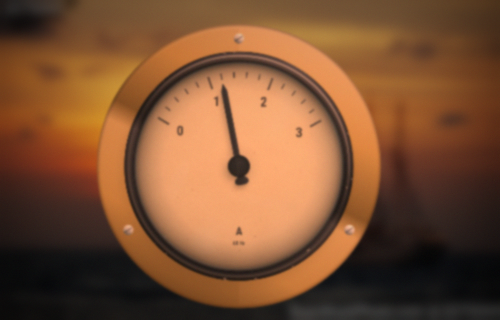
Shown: 1.2 (A)
